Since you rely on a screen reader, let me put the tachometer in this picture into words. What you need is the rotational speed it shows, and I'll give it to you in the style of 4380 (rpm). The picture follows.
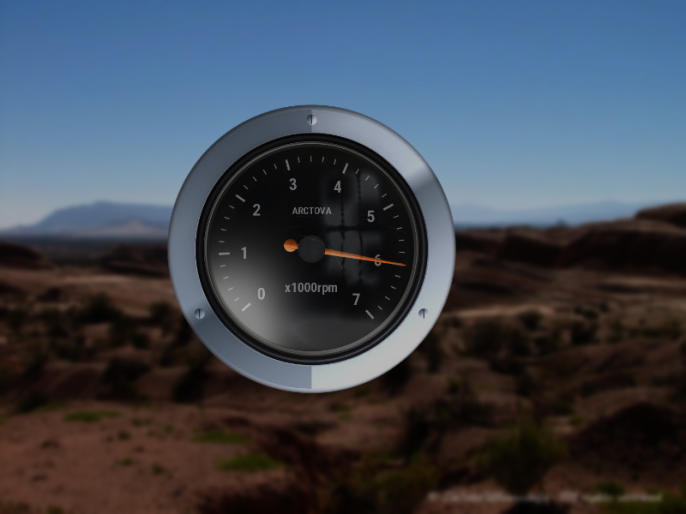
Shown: 6000 (rpm)
